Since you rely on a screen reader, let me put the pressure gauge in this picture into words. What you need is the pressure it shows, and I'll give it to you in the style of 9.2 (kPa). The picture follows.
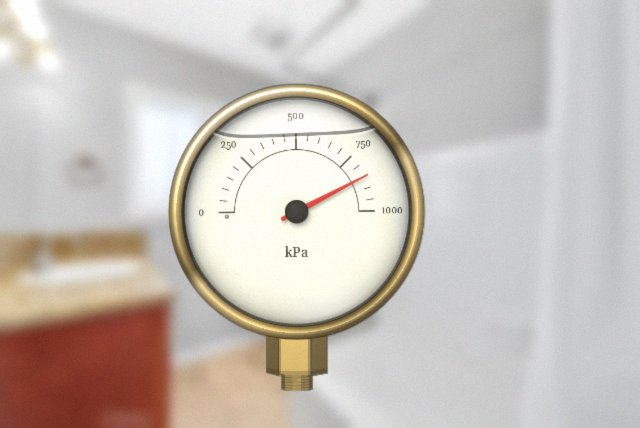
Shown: 850 (kPa)
